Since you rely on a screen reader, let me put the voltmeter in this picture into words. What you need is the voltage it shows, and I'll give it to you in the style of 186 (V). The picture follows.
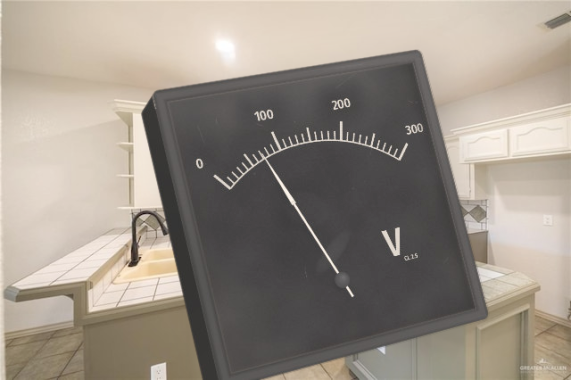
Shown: 70 (V)
